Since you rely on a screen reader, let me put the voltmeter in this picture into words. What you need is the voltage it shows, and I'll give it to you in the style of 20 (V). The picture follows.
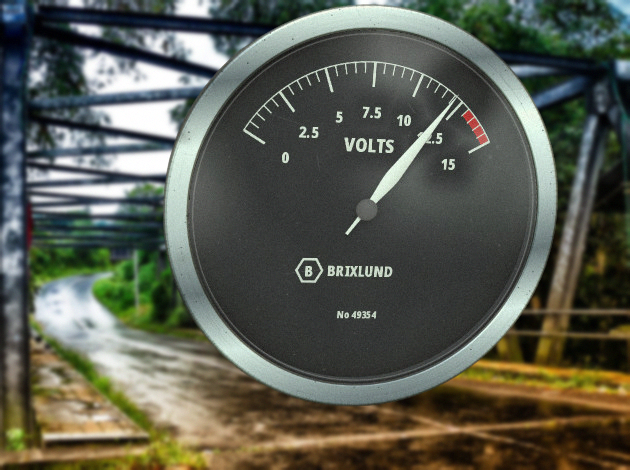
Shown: 12 (V)
